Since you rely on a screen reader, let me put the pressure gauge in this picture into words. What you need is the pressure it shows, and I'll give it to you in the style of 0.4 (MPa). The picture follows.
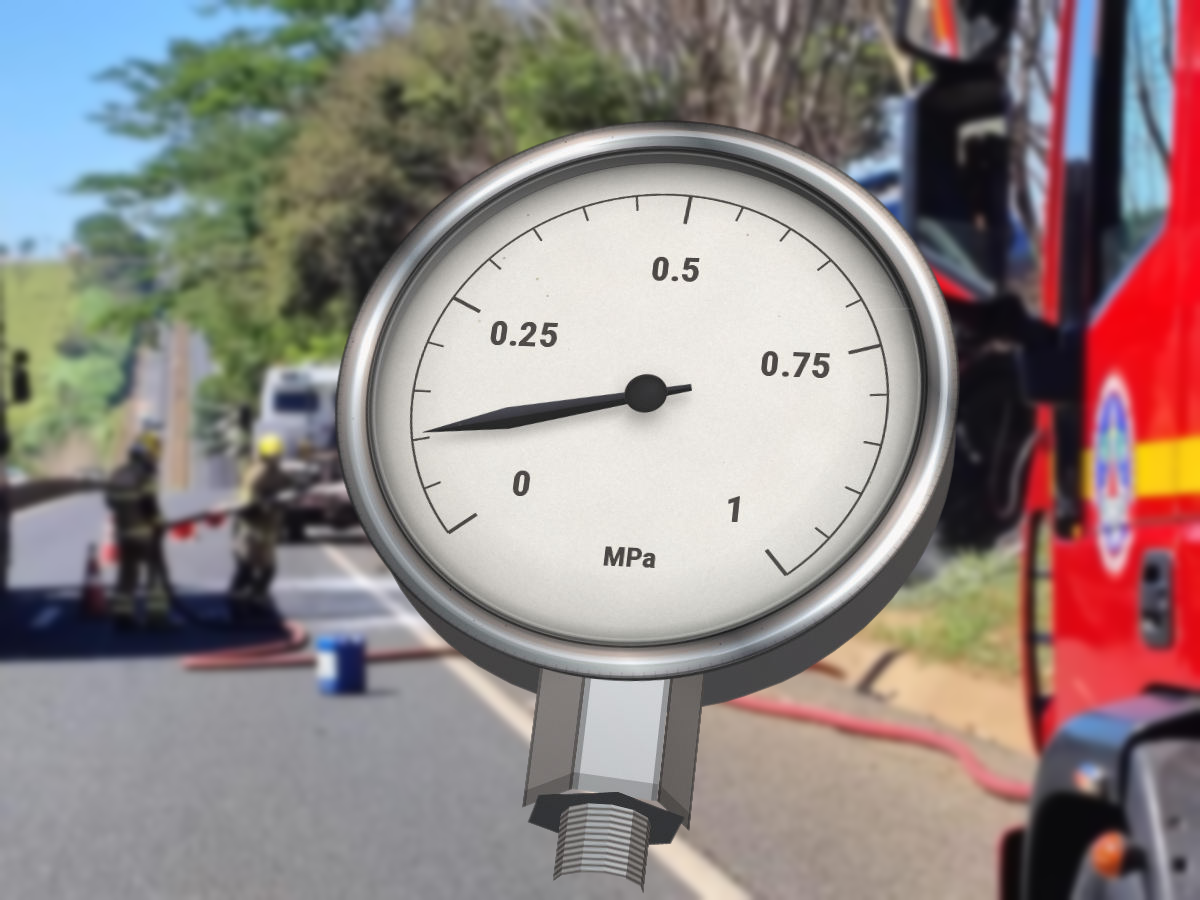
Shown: 0.1 (MPa)
